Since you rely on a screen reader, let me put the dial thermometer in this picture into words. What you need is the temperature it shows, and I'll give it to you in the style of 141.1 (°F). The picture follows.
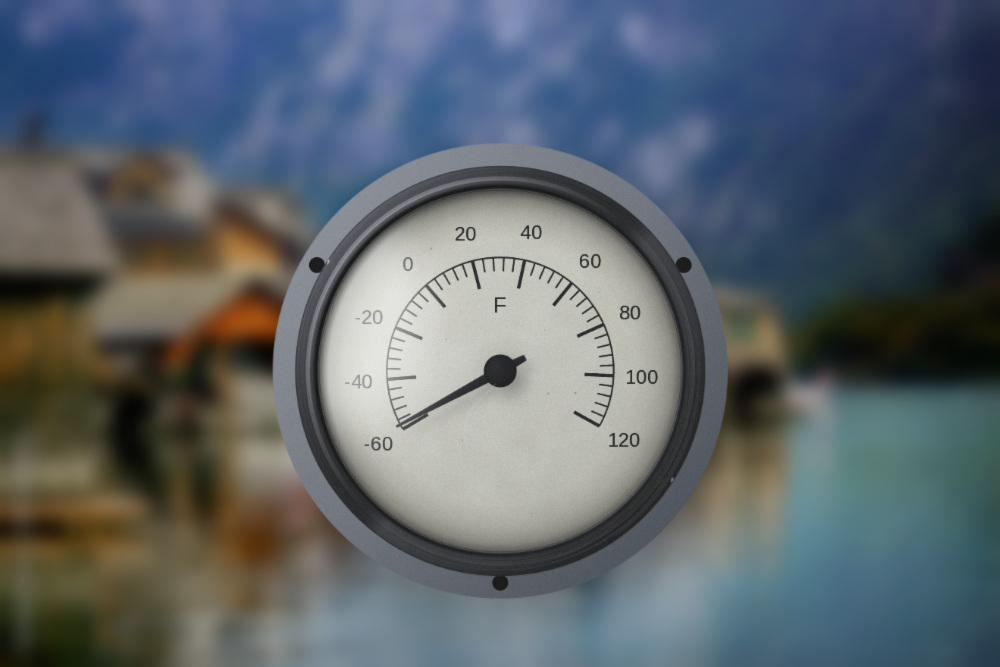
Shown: -58 (°F)
